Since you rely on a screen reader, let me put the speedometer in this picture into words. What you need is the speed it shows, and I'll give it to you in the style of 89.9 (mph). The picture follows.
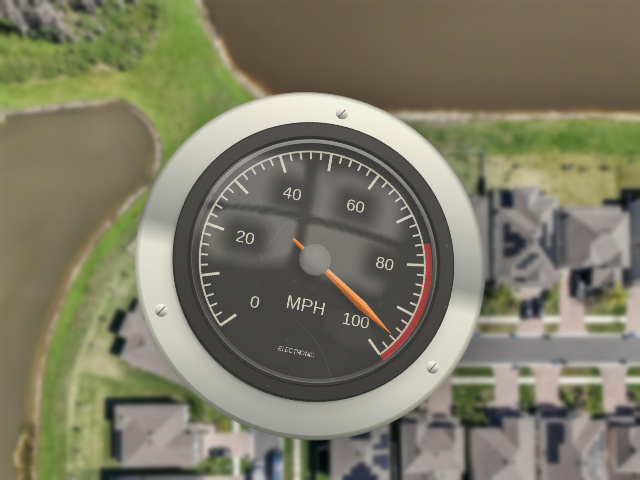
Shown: 96 (mph)
